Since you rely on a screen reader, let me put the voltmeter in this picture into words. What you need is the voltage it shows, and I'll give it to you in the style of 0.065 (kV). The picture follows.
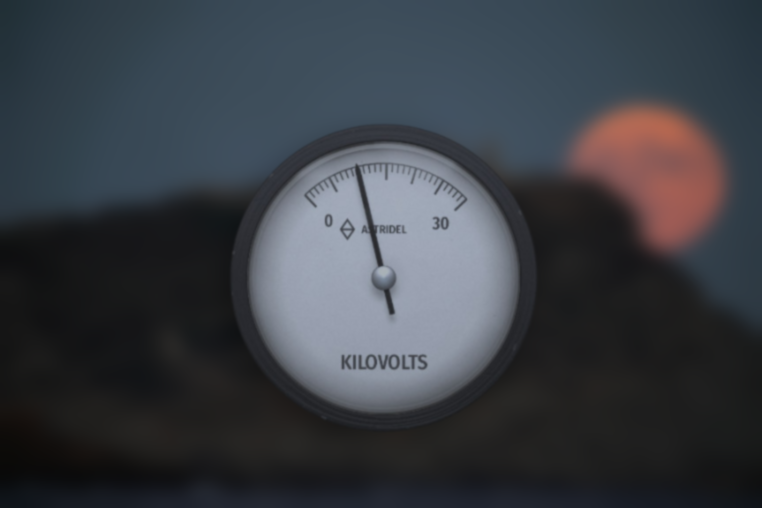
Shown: 10 (kV)
